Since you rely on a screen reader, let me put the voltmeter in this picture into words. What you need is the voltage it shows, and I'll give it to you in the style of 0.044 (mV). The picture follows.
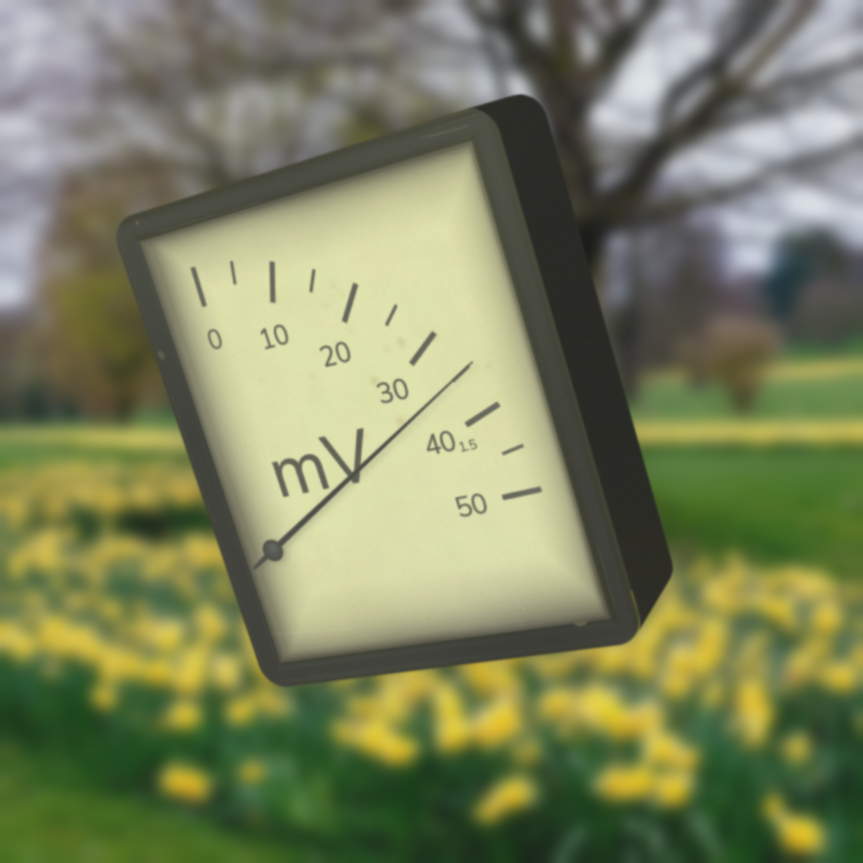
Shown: 35 (mV)
